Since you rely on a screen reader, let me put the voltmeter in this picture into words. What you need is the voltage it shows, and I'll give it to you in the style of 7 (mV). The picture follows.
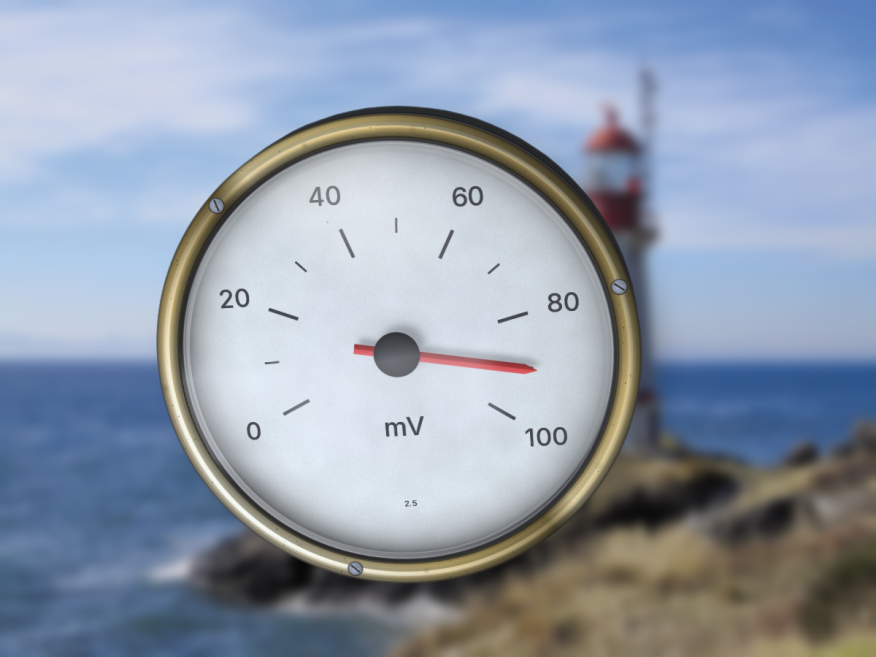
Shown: 90 (mV)
